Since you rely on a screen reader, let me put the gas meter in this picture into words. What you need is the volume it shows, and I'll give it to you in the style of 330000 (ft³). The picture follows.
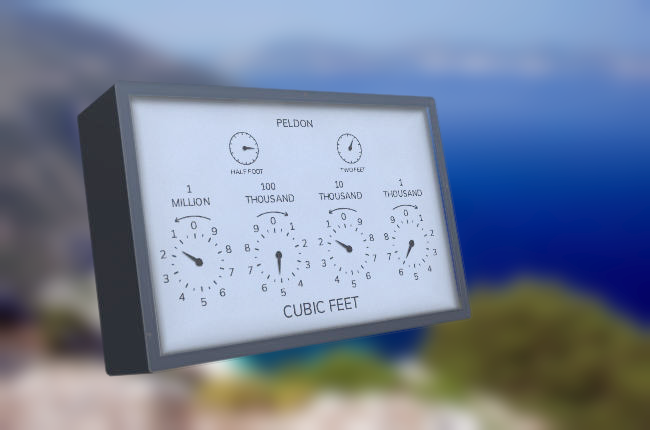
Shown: 151600 (ft³)
